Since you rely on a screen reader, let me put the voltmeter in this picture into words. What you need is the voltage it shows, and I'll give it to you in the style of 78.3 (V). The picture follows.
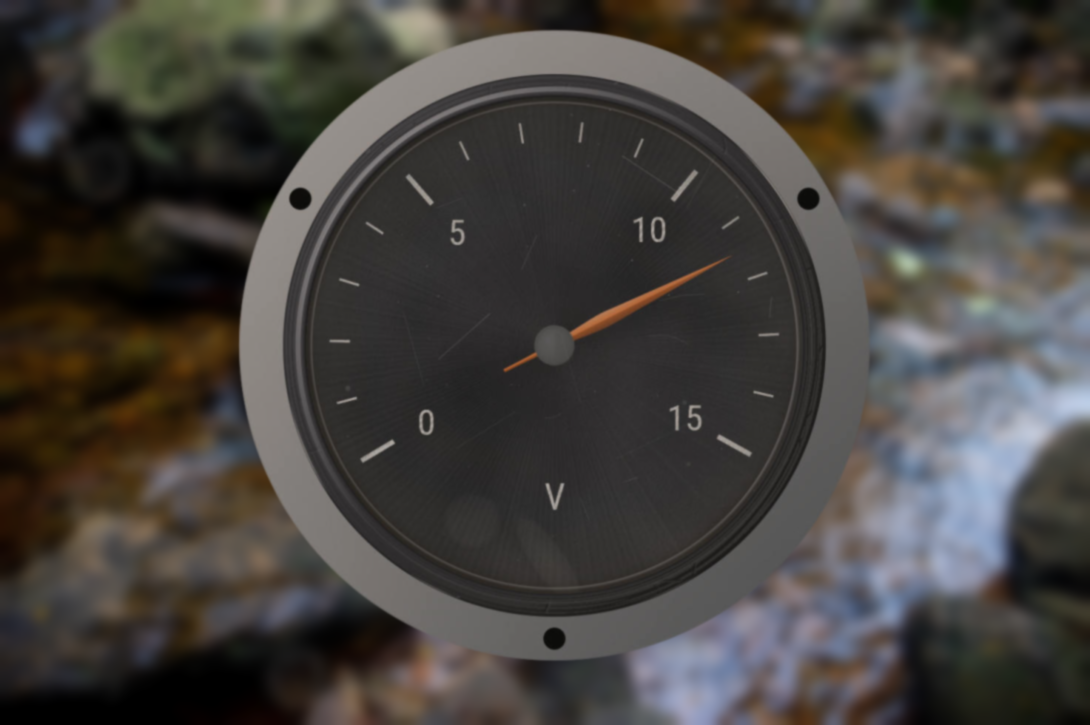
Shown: 11.5 (V)
